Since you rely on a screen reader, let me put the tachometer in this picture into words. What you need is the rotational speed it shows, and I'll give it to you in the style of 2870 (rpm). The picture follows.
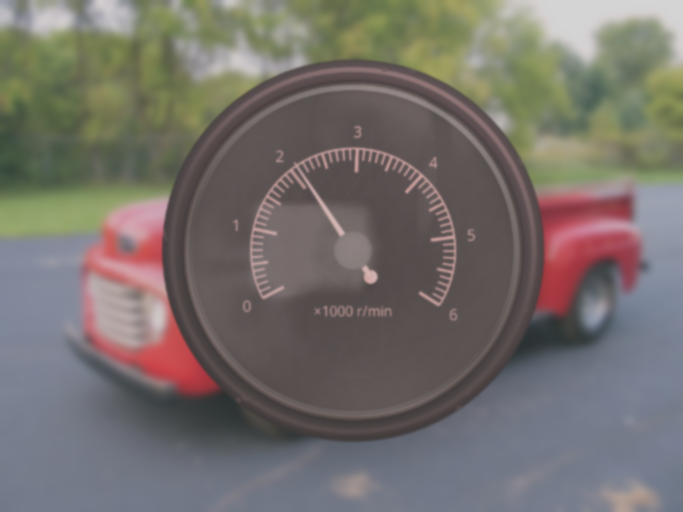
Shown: 2100 (rpm)
